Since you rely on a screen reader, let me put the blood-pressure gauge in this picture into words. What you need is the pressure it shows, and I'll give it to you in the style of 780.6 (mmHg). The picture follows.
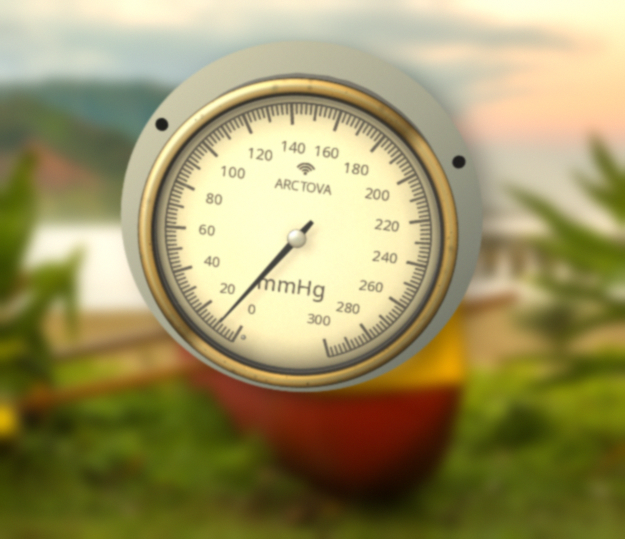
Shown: 10 (mmHg)
